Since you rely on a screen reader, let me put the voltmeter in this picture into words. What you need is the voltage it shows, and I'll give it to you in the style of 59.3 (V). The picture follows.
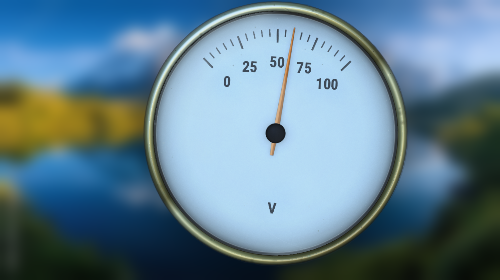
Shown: 60 (V)
